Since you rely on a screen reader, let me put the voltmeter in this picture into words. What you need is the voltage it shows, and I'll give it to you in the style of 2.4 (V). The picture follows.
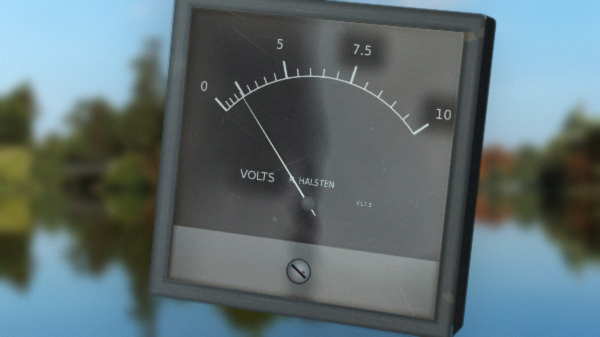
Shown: 2.5 (V)
